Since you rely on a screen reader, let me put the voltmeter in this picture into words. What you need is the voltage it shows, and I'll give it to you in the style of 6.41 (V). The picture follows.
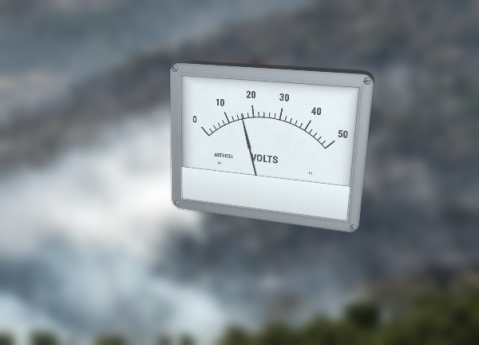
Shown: 16 (V)
